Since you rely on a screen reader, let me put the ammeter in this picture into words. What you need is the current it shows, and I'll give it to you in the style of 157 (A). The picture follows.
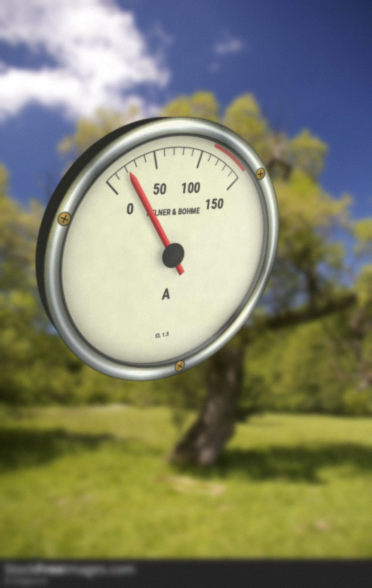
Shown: 20 (A)
